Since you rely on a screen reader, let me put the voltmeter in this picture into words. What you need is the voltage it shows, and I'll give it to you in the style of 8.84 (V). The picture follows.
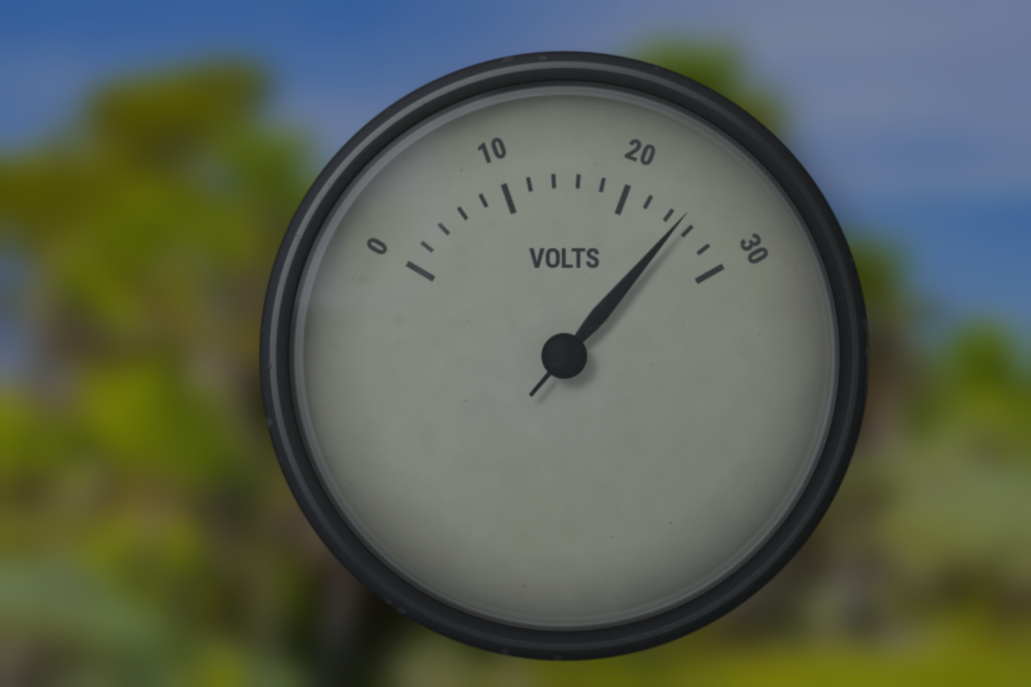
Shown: 25 (V)
